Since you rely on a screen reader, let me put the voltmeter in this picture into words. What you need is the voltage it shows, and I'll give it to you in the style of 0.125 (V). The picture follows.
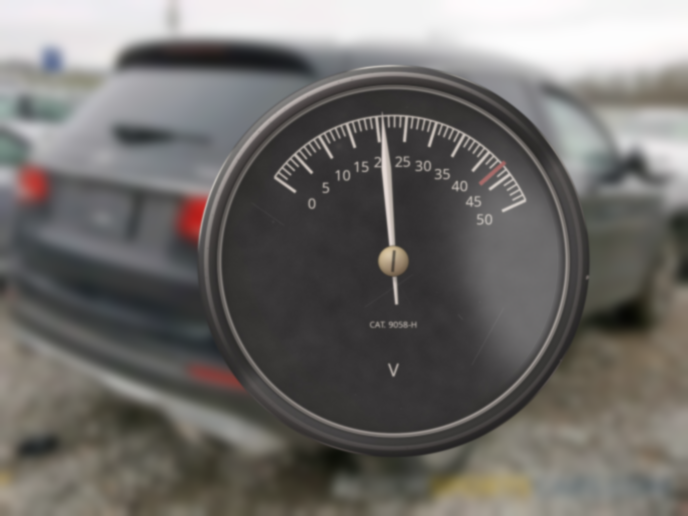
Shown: 21 (V)
